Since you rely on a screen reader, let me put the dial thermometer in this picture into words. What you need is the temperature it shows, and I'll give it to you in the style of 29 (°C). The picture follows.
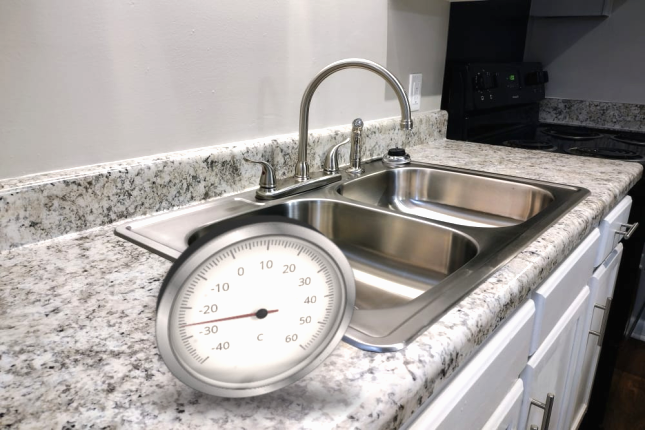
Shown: -25 (°C)
